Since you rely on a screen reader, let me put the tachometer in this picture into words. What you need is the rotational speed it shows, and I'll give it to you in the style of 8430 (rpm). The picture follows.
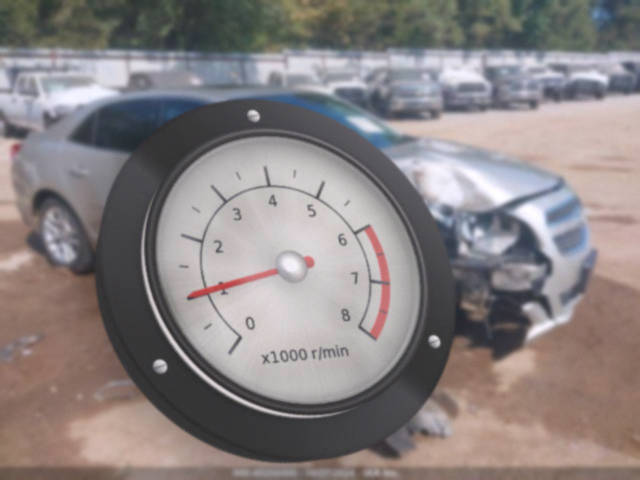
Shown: 1000 (rpm)
